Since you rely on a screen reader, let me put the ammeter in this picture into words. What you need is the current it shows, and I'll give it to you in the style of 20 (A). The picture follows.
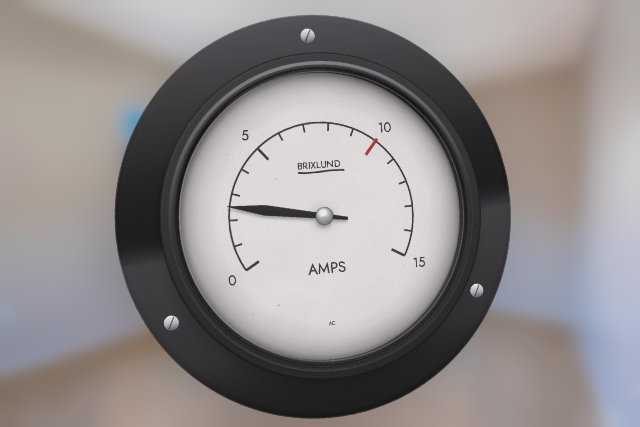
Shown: 2.5 (A)
